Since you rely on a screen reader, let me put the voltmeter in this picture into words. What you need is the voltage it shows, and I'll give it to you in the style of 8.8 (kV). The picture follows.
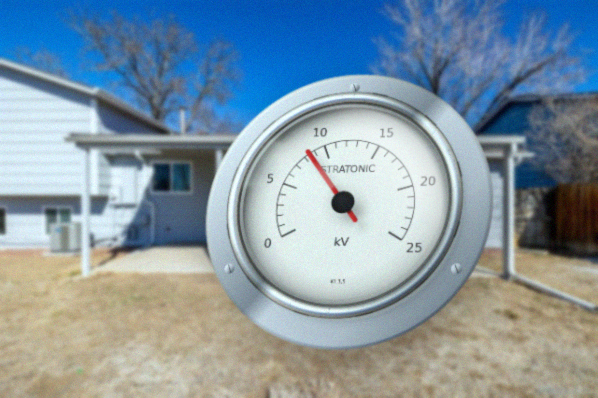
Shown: 8.5 (kV)
